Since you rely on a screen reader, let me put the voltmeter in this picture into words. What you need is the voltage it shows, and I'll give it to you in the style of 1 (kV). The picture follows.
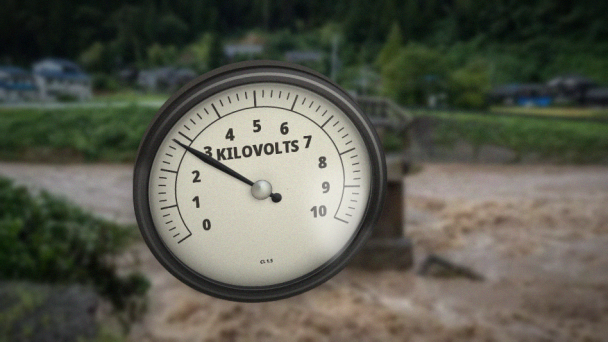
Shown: 2.8 (kV)
